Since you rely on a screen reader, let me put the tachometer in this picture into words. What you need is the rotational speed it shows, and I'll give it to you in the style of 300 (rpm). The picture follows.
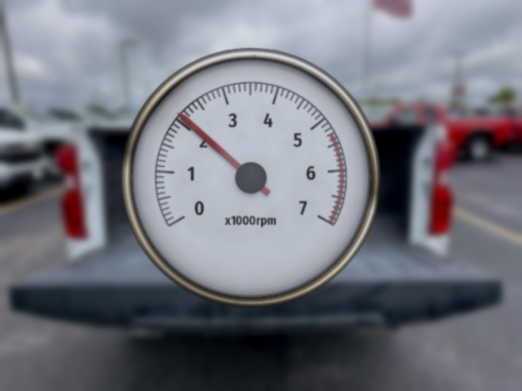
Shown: 2100 (rpm)
